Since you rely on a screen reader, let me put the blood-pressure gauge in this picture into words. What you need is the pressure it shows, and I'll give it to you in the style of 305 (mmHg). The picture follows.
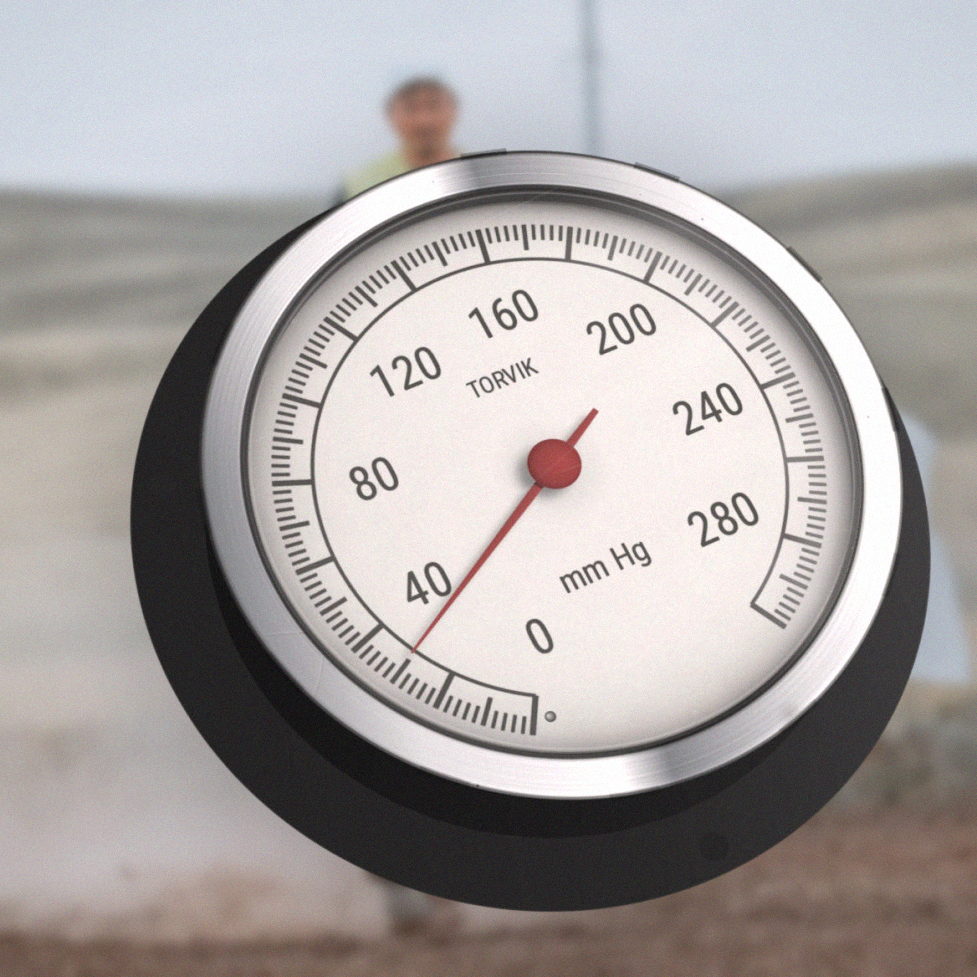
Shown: 30 (mmHg)
